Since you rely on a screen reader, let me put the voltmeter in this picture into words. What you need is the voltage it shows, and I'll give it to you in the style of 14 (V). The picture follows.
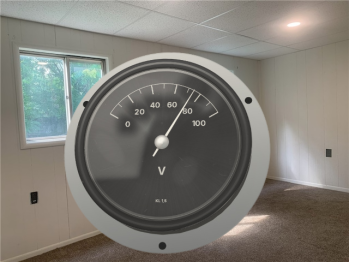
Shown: 75 (V)
